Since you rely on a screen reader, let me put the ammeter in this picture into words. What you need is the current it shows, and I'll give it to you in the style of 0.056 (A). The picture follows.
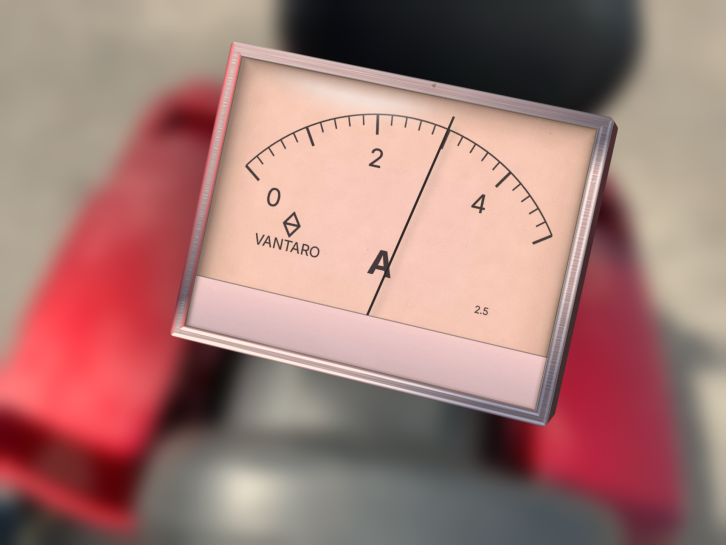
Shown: 3 (A)
